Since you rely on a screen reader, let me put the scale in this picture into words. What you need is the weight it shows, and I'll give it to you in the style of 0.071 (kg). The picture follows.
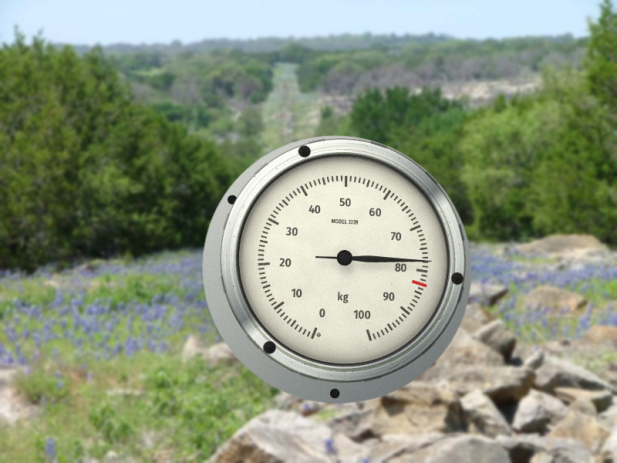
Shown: 78 (kg)
